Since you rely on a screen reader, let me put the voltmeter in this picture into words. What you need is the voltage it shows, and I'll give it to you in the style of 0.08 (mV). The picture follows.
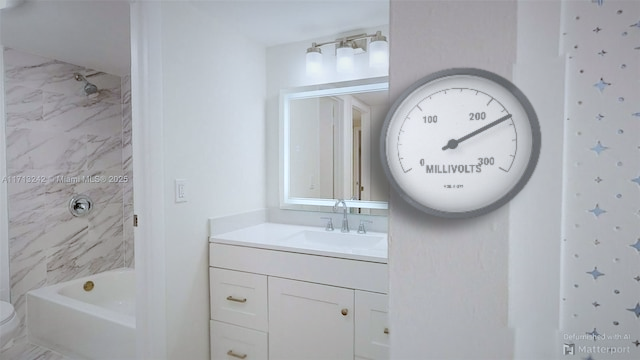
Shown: 230 (mV)
